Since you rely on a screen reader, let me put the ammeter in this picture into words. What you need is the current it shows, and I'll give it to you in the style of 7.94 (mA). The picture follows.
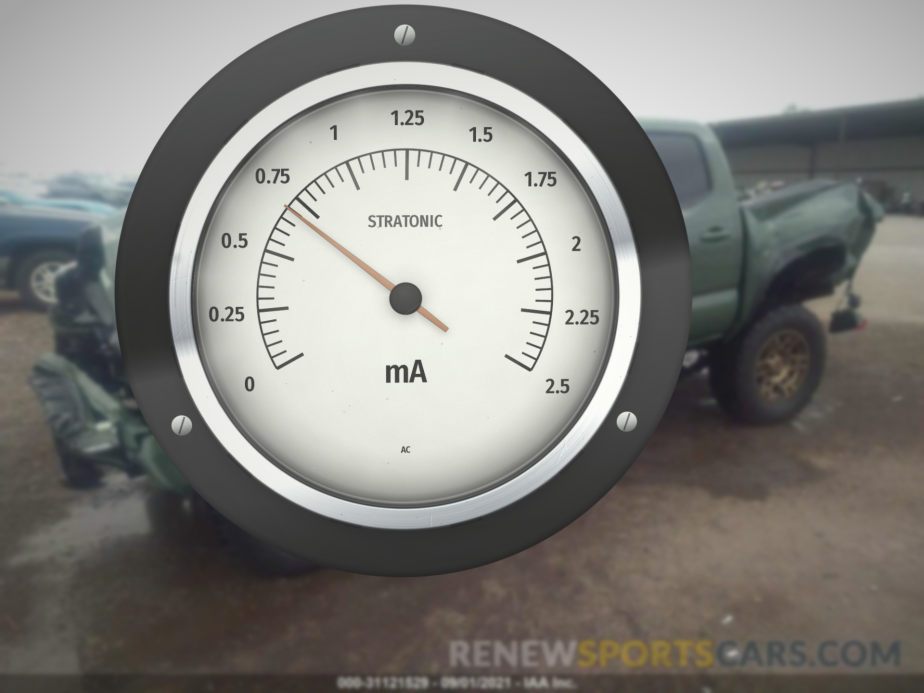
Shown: 0.7 (mA)
